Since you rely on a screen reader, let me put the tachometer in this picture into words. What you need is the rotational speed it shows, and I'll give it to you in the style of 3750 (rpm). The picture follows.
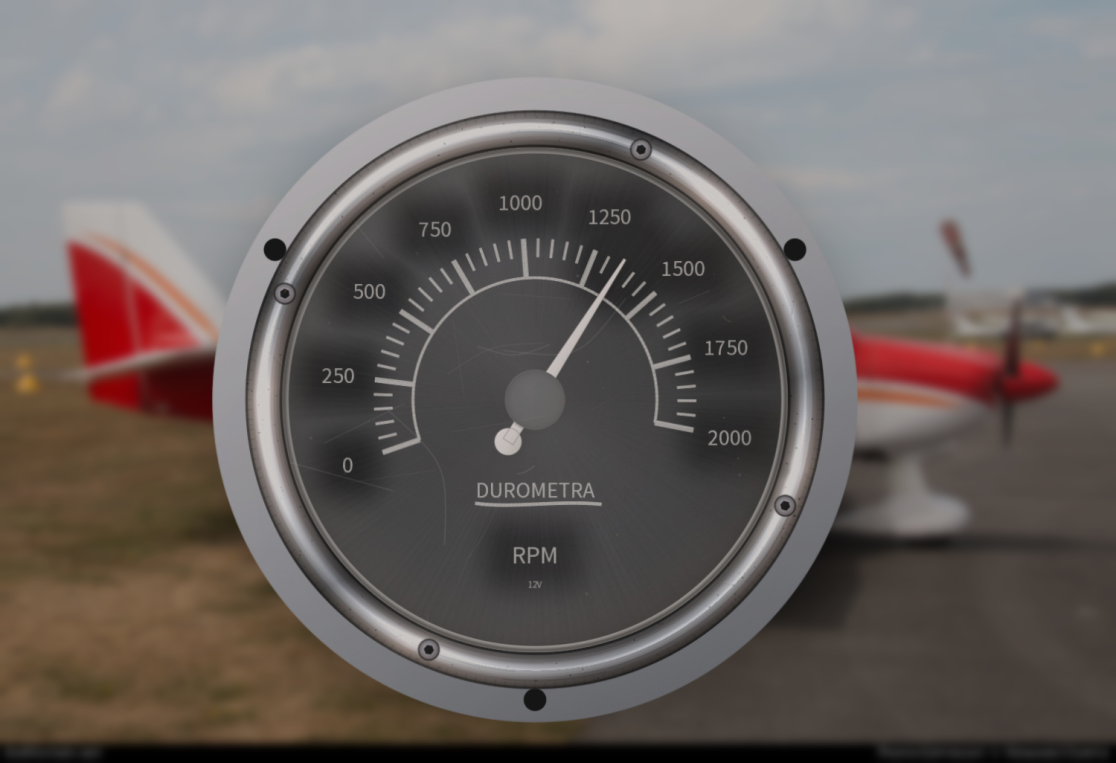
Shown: 1350 (rpm)
